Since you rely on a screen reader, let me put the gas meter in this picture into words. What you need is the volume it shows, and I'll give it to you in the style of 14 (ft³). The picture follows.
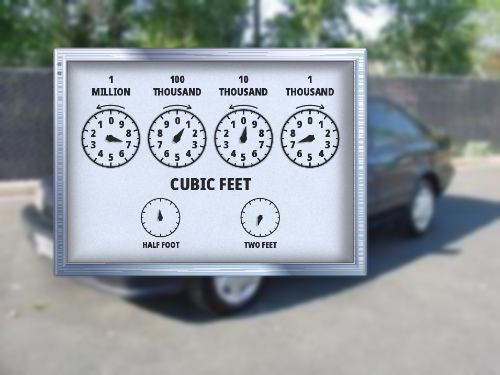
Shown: 709700 (ft³)
